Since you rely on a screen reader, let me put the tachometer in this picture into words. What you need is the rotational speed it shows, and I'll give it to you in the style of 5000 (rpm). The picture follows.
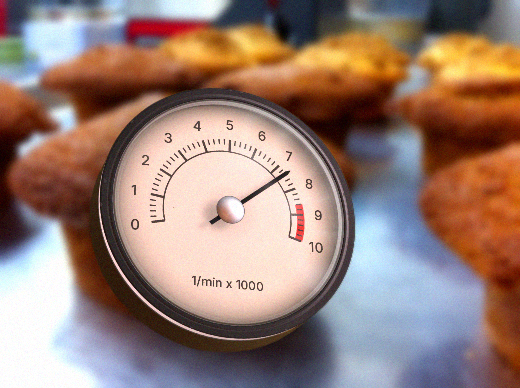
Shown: 7400 (rpm)
